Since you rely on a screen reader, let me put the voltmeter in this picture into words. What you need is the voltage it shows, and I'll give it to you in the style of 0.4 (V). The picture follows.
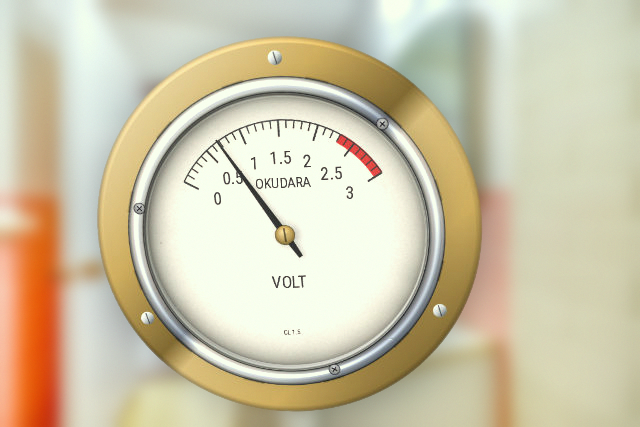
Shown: 0.7 (V)
